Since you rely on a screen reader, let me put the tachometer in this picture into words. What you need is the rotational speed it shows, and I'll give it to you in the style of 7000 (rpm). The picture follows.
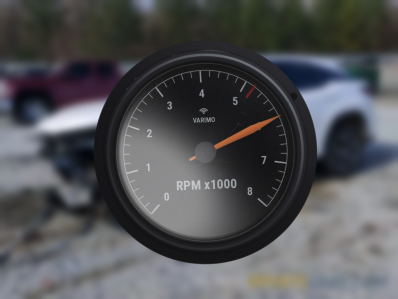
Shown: 6000 (rpm)
